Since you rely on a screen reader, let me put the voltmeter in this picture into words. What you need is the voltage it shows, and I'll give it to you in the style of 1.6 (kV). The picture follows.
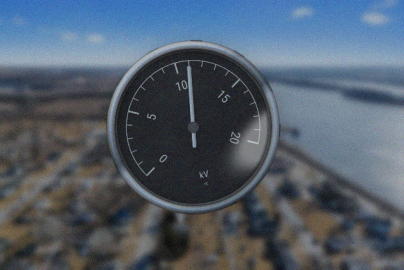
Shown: 11 (kV)
